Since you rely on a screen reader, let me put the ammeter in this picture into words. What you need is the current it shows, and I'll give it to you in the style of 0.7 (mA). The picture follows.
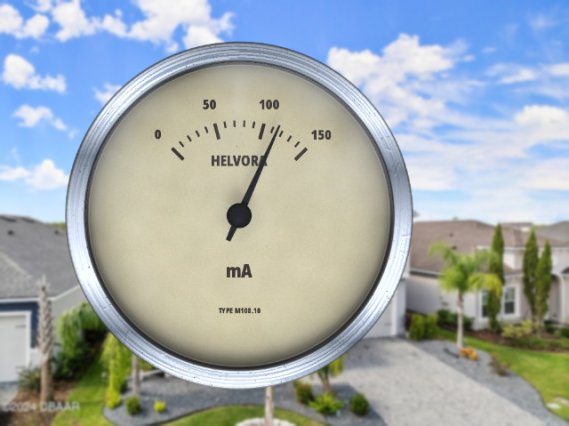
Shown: 115 (mA)
